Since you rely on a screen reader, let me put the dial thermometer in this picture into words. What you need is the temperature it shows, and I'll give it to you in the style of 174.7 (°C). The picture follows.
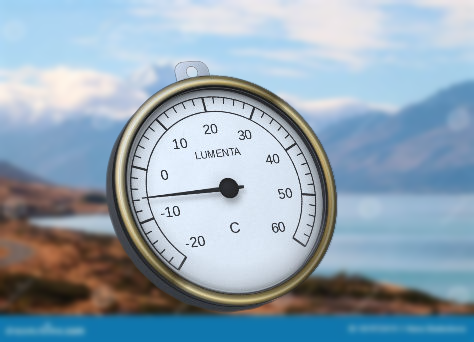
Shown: -6 (°C)
